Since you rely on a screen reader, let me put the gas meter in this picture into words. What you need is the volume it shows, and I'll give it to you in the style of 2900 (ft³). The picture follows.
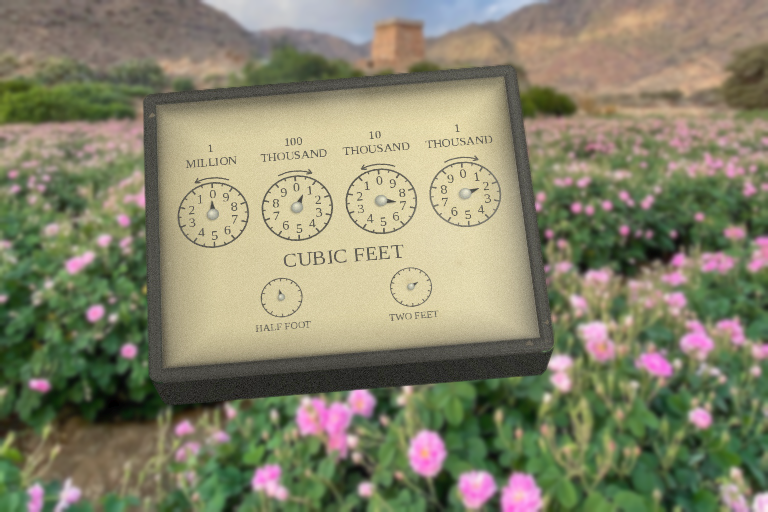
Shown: 7200 (ft³)
